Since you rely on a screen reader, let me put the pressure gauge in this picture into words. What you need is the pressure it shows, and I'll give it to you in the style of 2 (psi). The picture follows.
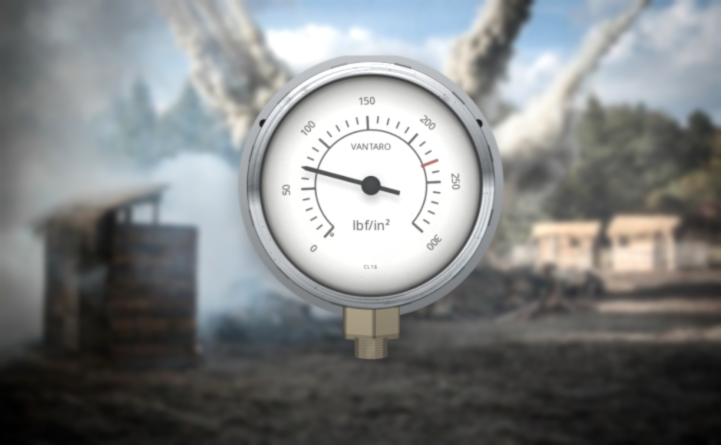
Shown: 70 (psi)
